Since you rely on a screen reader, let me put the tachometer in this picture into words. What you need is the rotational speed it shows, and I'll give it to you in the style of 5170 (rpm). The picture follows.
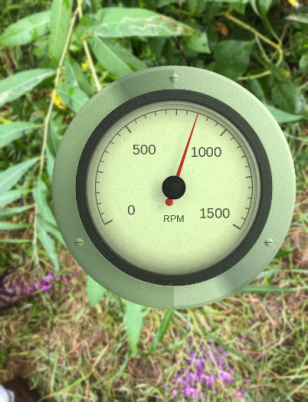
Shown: 850 (rpm)
